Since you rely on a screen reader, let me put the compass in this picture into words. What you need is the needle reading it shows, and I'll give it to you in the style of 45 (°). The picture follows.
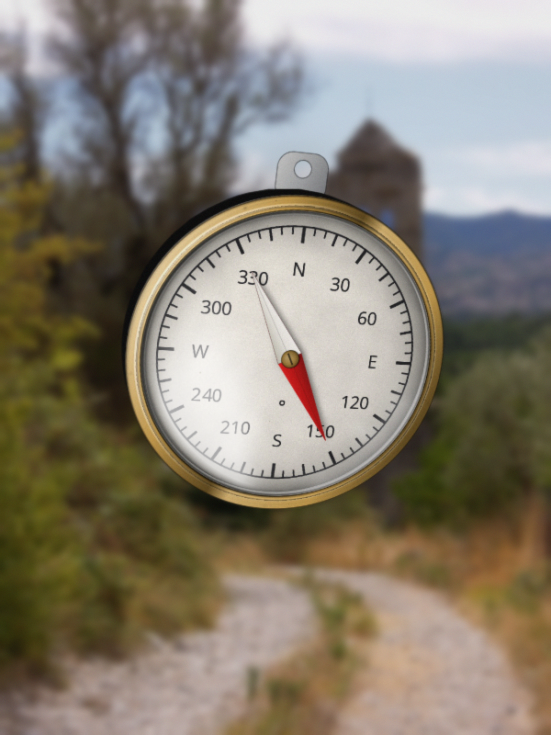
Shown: 150 (°)
